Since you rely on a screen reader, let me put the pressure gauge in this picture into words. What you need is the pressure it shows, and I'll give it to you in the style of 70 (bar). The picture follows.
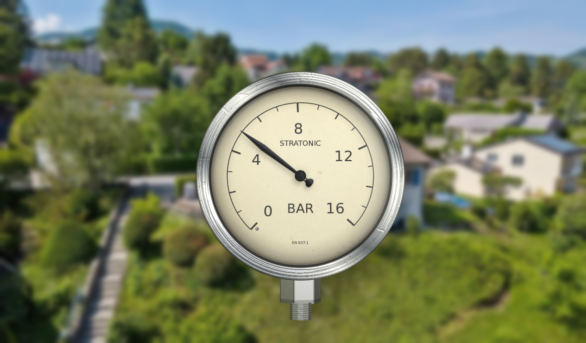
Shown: 5 (bar)
